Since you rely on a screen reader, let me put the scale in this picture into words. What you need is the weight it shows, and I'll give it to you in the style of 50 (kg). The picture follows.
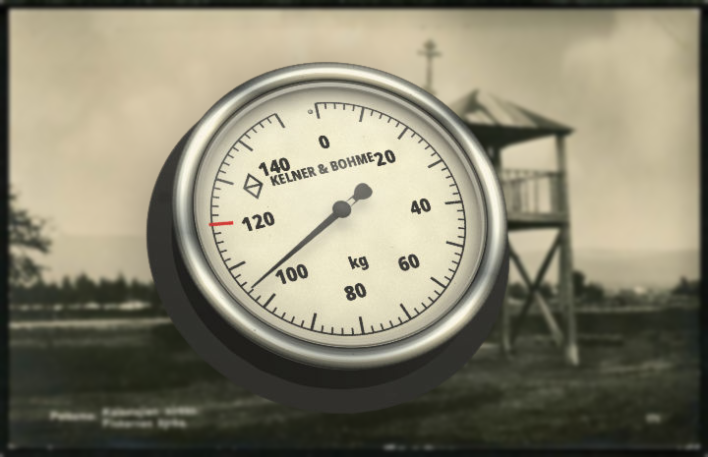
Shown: 104 (kg)
